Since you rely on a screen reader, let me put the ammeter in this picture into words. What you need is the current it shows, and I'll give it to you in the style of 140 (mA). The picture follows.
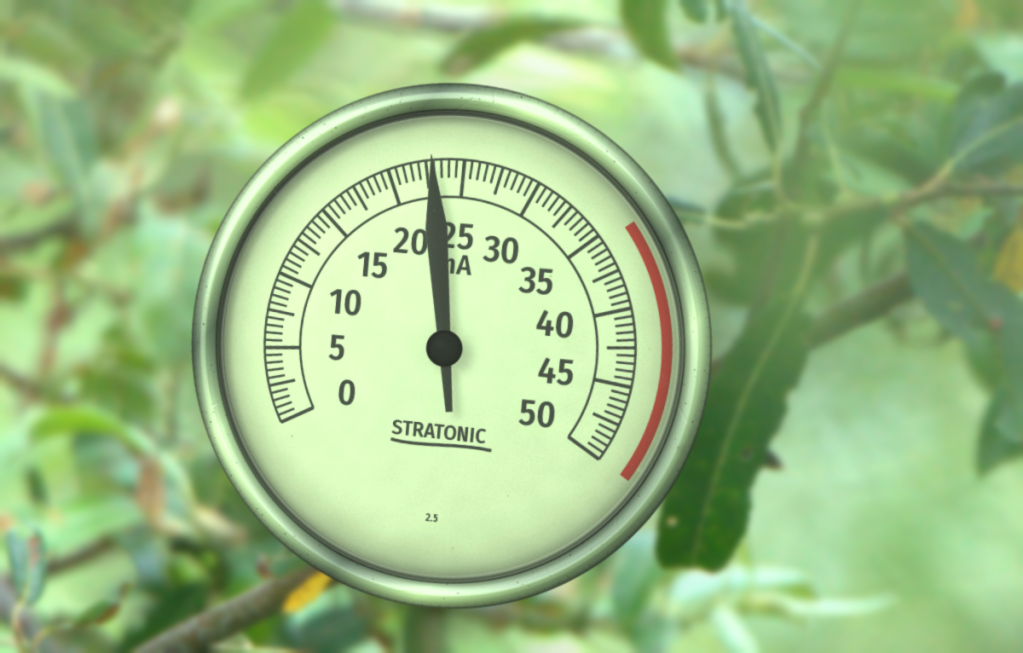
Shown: 23 (mA)
